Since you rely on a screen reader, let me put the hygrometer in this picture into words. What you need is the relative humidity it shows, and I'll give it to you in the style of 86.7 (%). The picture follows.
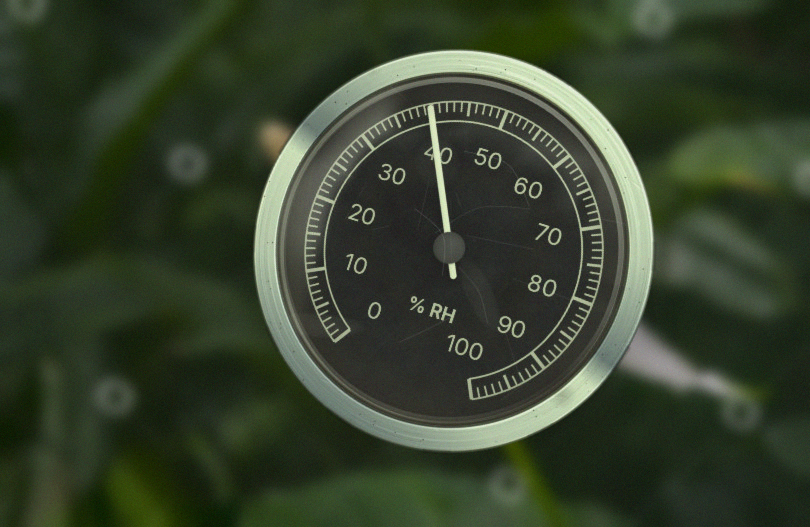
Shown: 40 (%)
